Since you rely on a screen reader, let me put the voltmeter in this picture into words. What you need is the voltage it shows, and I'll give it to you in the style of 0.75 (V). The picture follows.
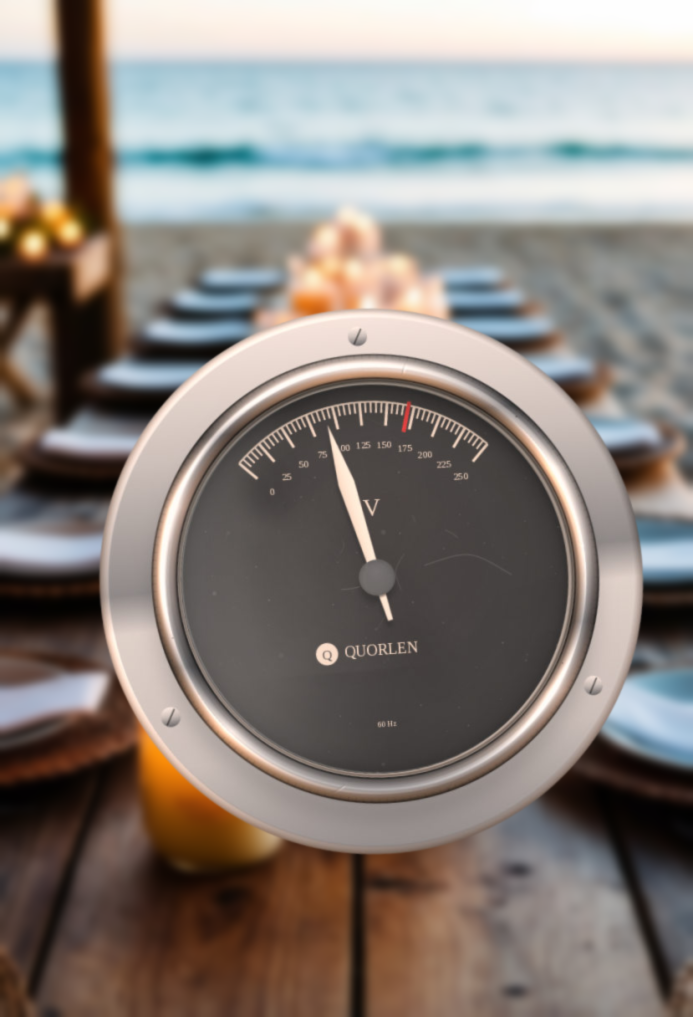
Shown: 90 (V)
